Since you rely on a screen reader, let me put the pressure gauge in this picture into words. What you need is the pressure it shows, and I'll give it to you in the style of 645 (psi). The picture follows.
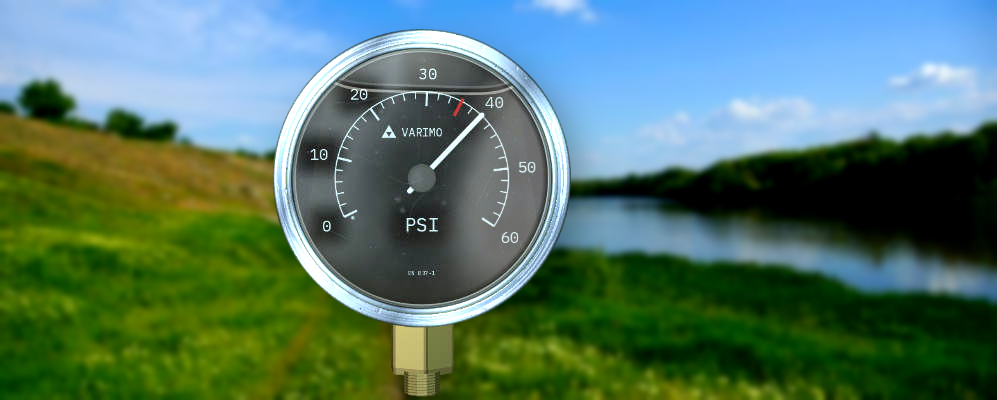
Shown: 40 (psi)
